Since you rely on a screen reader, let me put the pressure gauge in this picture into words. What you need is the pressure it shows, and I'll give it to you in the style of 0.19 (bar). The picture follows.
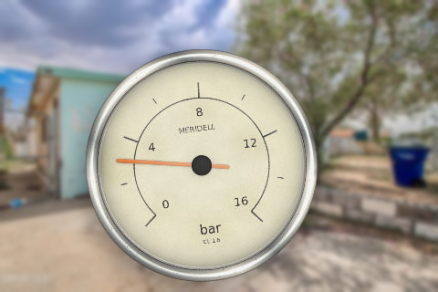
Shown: 3 (bar)
